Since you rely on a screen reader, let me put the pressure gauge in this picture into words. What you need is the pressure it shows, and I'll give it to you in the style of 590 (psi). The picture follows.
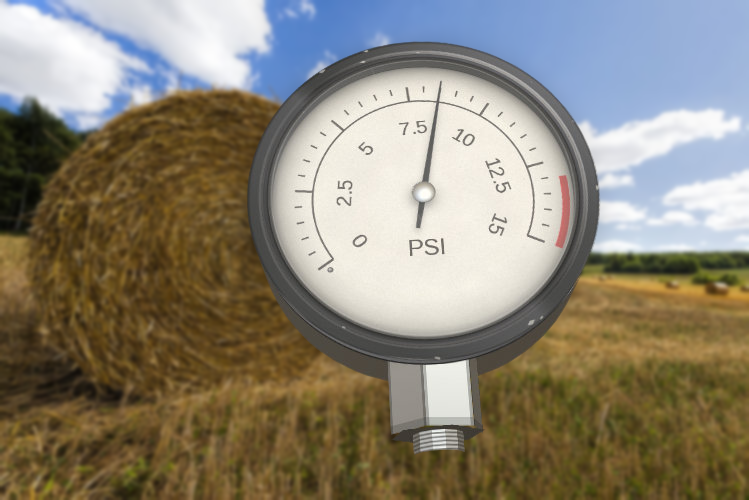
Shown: 8.5 (psi)
